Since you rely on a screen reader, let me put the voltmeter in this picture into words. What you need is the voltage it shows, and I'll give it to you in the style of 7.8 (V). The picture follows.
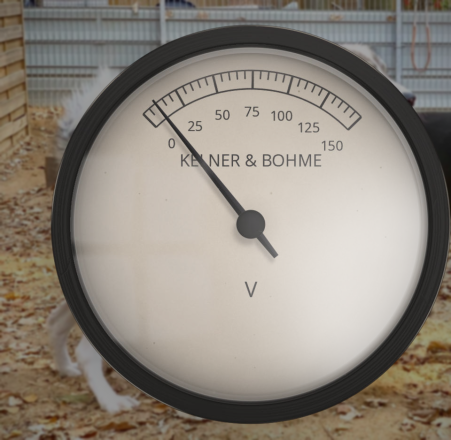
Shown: 10 (V)
